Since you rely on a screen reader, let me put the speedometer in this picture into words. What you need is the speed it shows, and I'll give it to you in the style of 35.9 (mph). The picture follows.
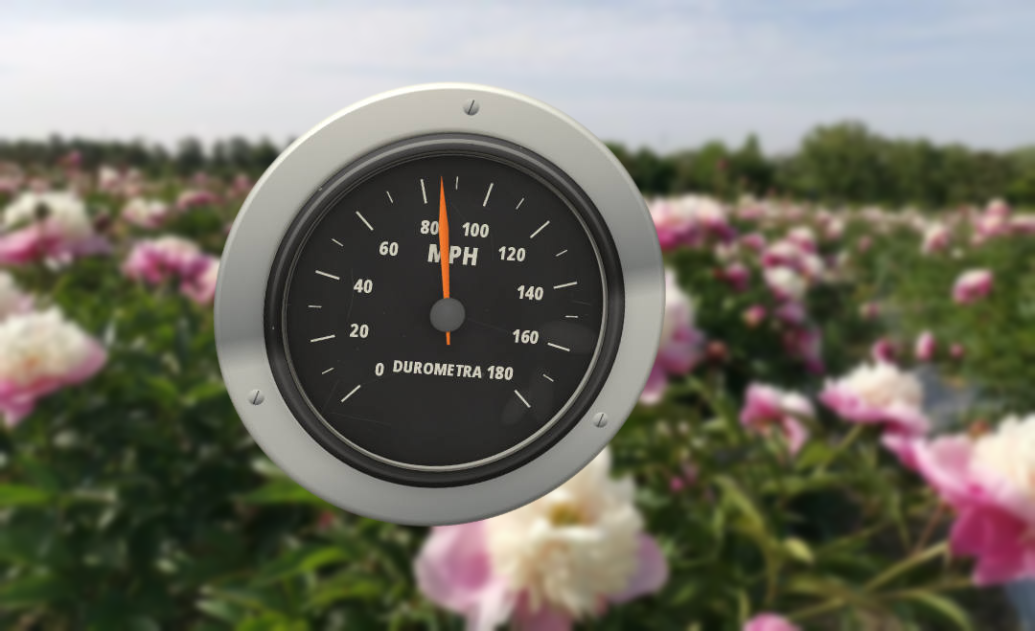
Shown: 85 (mph)
